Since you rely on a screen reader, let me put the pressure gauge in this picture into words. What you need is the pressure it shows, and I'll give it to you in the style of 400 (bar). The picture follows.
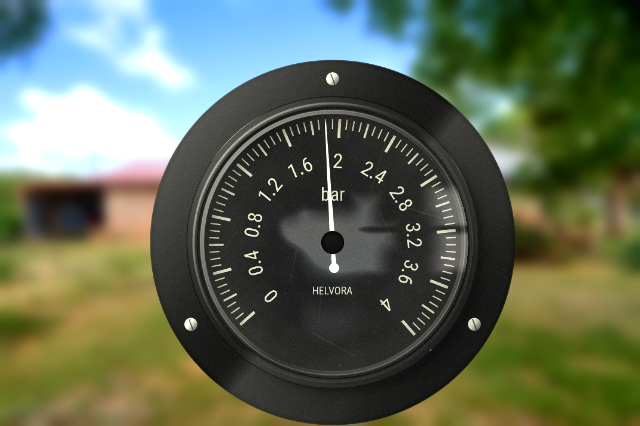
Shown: 1.9 (bar)
